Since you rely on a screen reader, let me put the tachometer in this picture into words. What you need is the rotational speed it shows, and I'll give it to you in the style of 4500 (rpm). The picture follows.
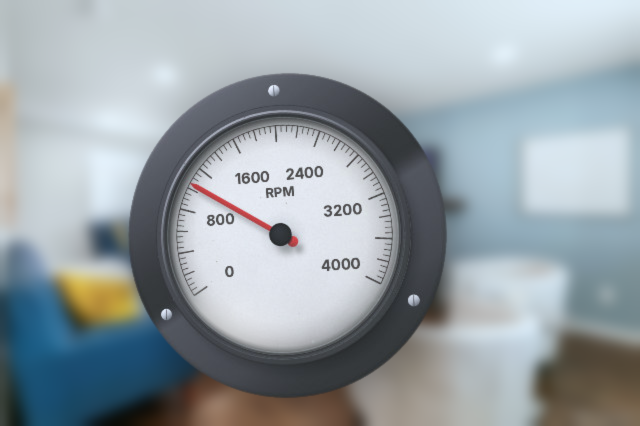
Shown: 1050 (rpm)
